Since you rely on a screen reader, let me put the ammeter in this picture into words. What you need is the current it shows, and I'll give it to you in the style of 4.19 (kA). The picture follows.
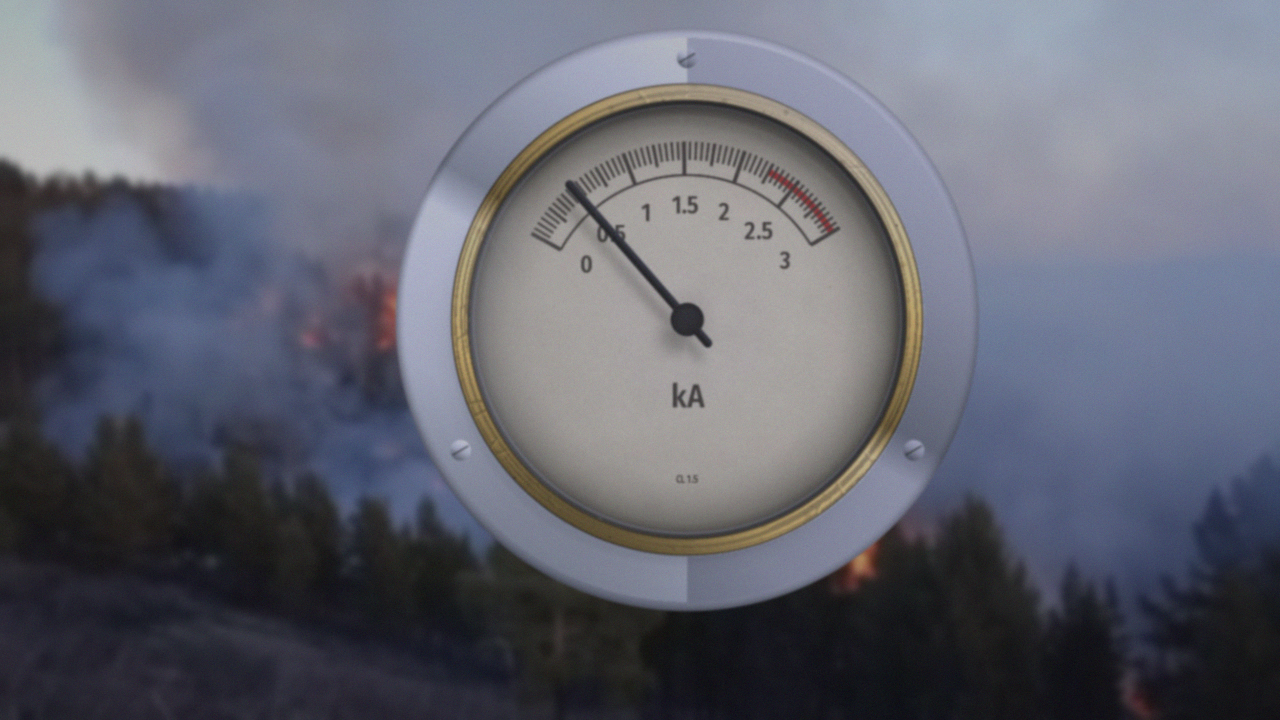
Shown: 0.5 (kA)
